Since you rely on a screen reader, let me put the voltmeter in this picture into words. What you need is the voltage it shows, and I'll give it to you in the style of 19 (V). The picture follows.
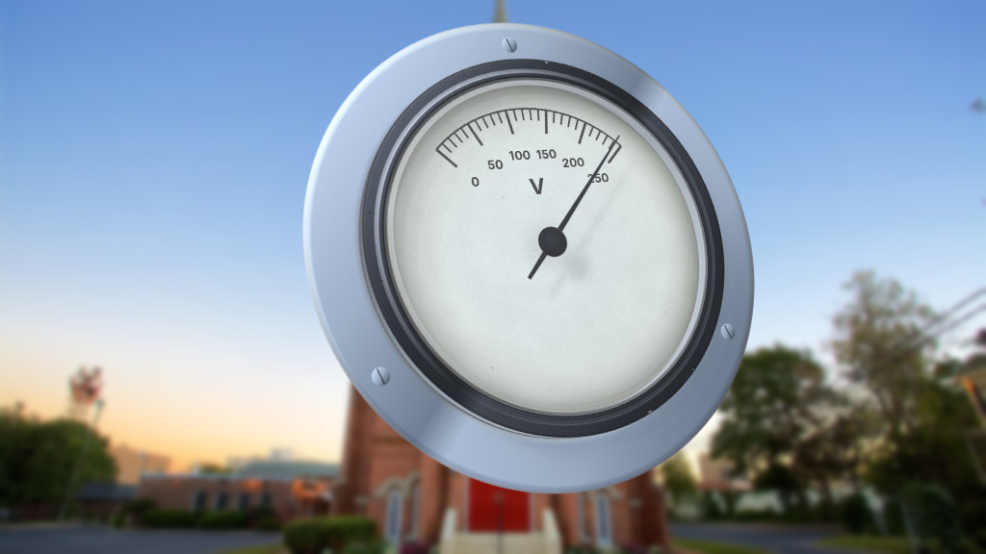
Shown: 240 (V)
